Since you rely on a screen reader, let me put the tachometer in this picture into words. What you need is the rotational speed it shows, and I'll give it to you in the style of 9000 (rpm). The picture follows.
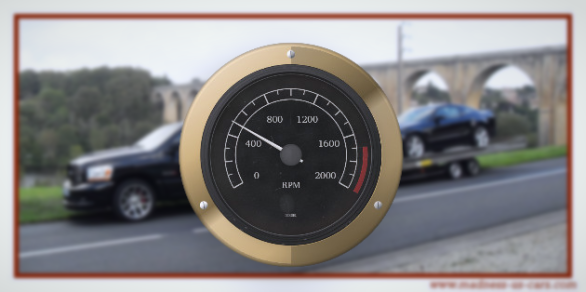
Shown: 500 (rpm)
